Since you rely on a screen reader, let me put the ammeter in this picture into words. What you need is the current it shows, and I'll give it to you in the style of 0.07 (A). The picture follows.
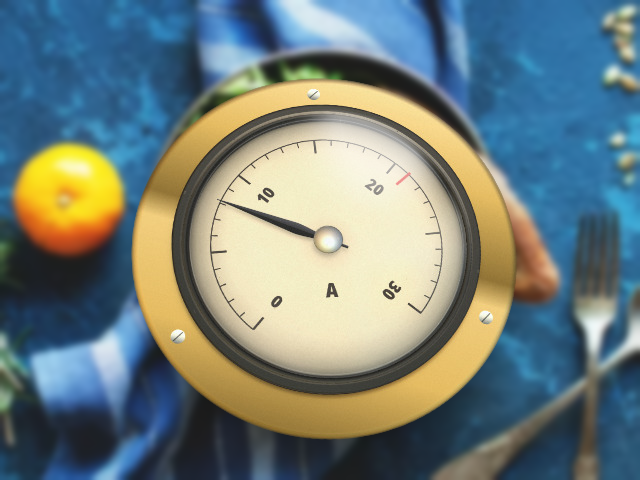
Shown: 8 (A)
